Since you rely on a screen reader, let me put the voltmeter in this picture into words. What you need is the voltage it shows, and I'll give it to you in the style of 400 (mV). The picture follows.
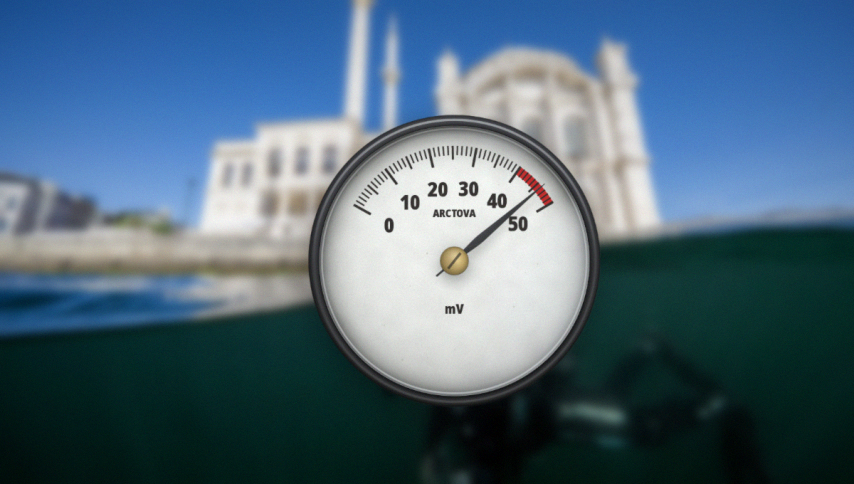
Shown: 46 (mV)
